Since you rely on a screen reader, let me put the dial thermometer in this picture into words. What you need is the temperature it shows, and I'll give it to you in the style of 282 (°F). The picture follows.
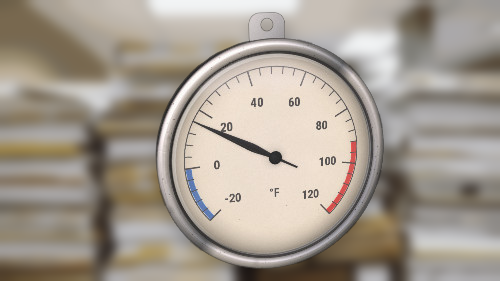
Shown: 16 (°F)
